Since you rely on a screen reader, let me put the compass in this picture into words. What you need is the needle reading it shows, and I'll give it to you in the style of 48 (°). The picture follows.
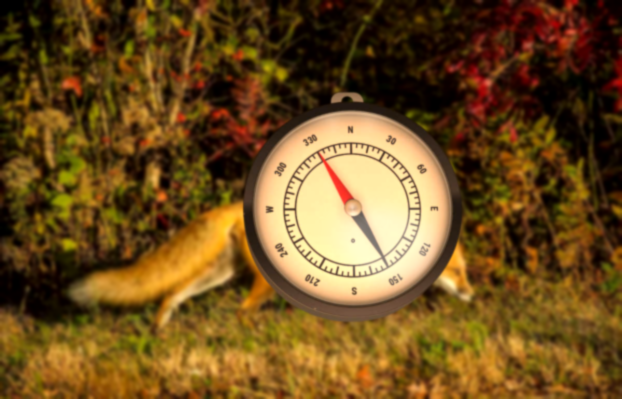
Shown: 330 (°)
